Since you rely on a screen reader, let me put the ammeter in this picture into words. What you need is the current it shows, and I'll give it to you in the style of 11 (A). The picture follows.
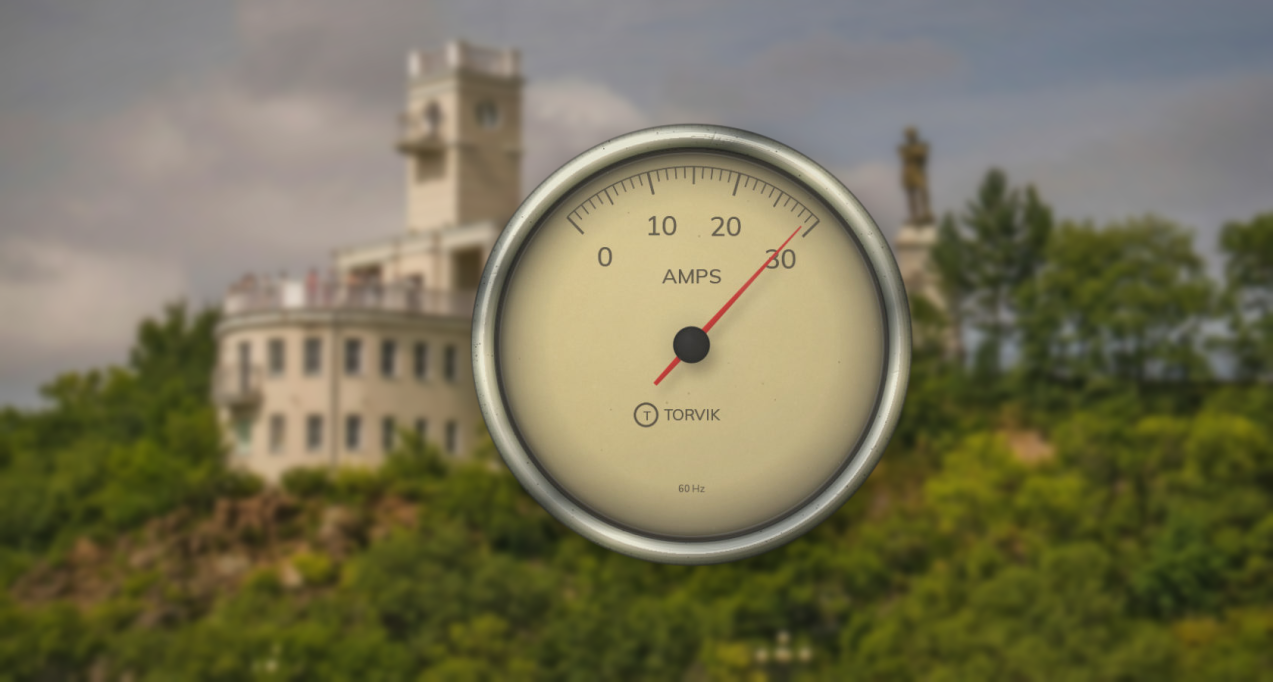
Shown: 29 (A)
